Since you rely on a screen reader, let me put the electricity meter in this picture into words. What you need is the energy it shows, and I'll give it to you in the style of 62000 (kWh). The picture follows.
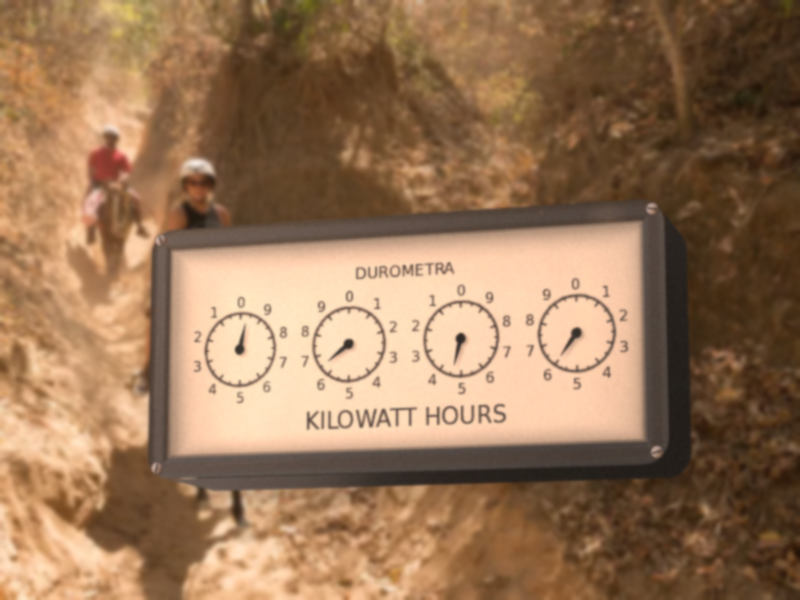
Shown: 9646 (kWh)
